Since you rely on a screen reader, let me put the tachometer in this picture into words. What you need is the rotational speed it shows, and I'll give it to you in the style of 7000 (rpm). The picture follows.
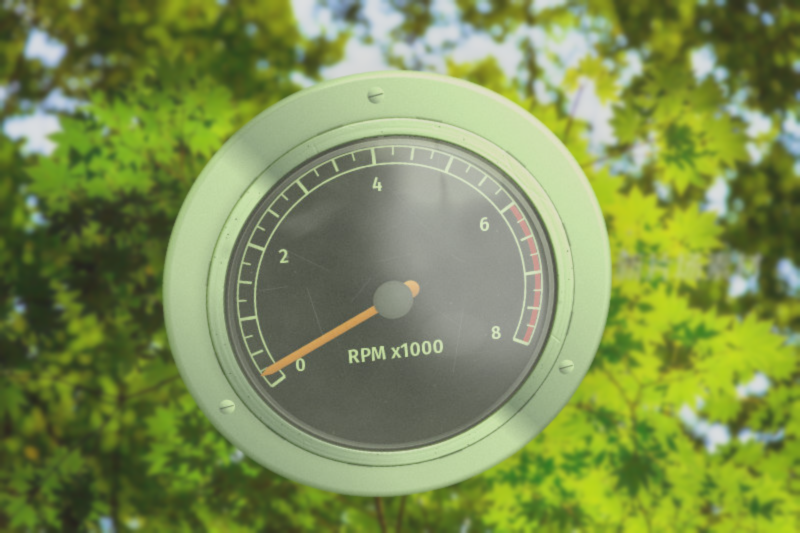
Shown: 250 (rpm)
